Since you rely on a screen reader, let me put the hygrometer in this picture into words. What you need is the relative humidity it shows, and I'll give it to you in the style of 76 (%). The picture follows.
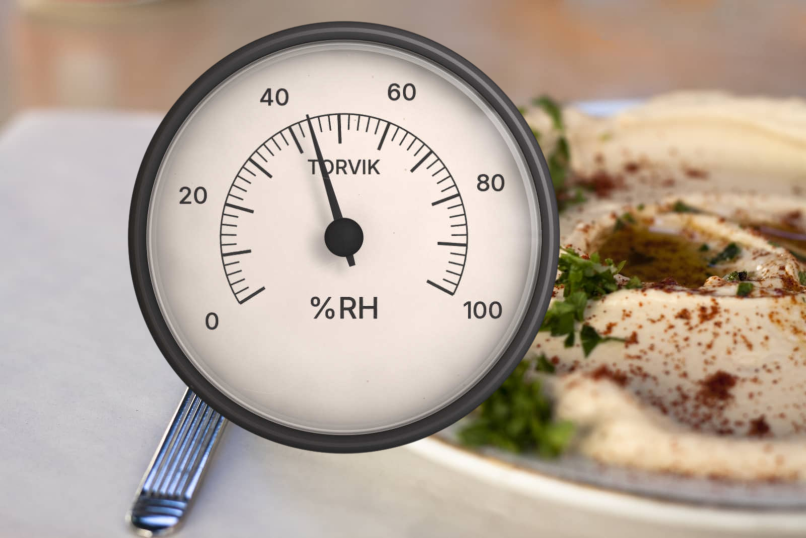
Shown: 44 (%)
